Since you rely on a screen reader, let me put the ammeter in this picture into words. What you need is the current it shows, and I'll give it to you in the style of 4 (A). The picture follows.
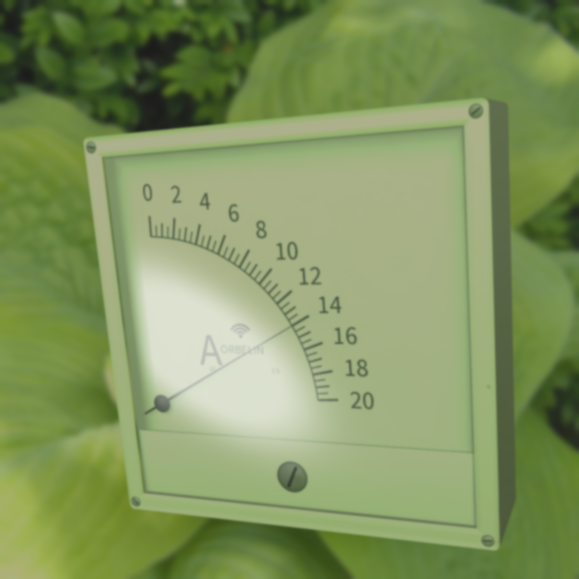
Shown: 14 (A)
